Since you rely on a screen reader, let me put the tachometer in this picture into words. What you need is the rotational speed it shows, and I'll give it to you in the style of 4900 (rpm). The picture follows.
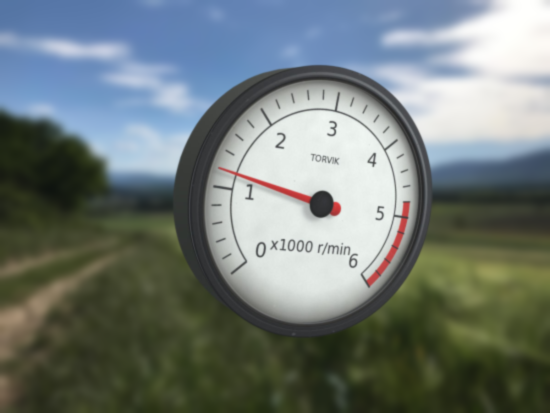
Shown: 1200 (rpm)
